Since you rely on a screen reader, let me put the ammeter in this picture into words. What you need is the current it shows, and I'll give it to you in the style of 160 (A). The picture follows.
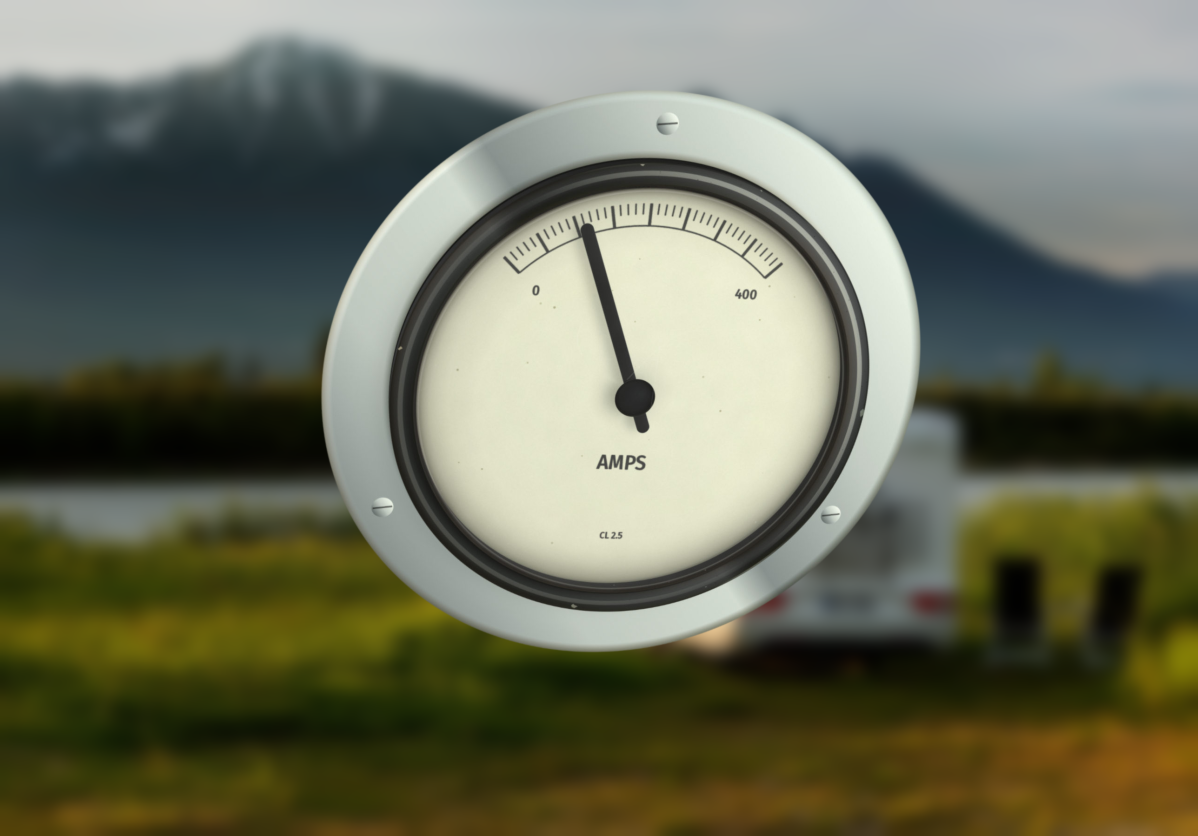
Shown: 110 (A)
